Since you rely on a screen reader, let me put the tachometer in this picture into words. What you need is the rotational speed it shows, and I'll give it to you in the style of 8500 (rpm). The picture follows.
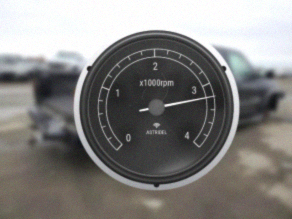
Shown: 3200 (rpm)
